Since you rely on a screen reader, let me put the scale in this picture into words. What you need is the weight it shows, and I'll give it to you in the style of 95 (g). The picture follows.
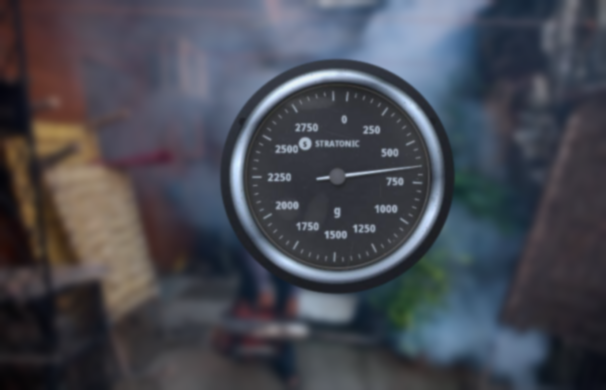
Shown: 650 (g)
